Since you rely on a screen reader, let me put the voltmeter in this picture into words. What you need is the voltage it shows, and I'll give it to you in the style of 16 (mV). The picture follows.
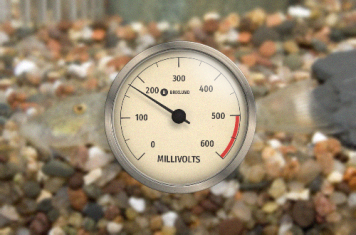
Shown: 175 (mV)
